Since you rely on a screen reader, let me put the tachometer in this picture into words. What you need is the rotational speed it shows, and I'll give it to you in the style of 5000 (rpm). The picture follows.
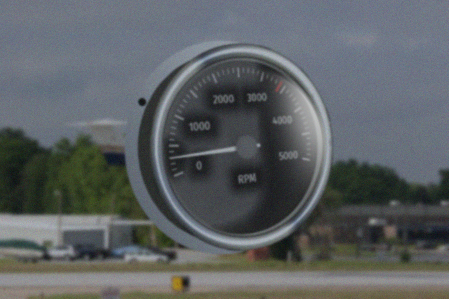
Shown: 300 (rpm)
